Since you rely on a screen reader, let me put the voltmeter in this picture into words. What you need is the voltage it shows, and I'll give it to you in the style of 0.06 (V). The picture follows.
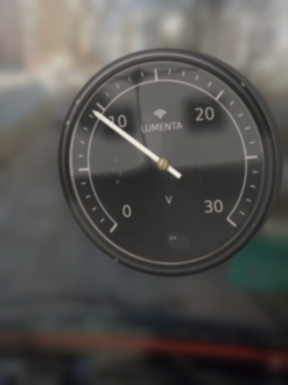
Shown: 9.5 (V)
